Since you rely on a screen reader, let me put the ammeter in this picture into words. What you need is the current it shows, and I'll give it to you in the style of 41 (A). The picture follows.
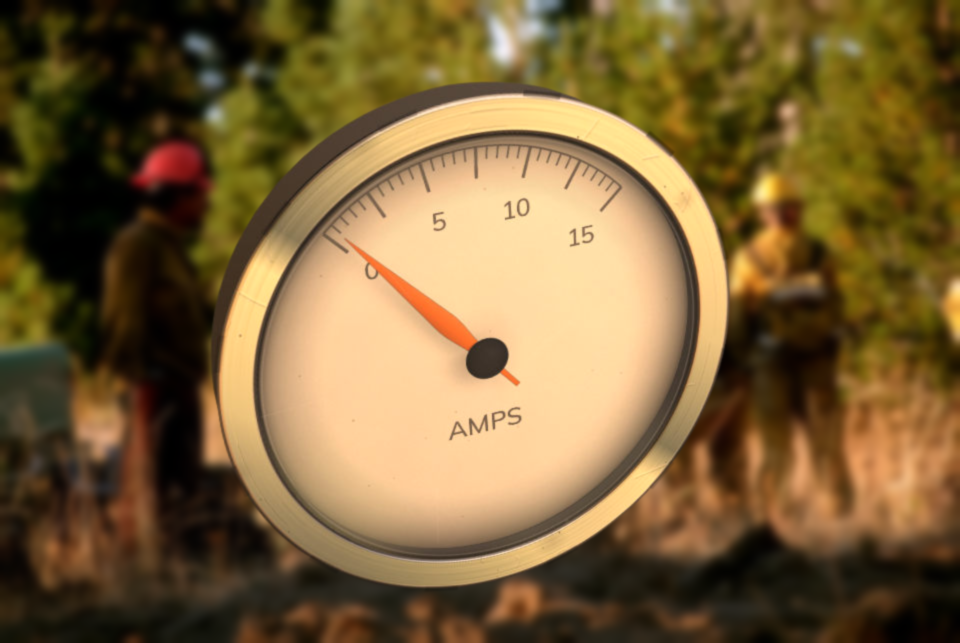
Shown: 0.5 (A)
